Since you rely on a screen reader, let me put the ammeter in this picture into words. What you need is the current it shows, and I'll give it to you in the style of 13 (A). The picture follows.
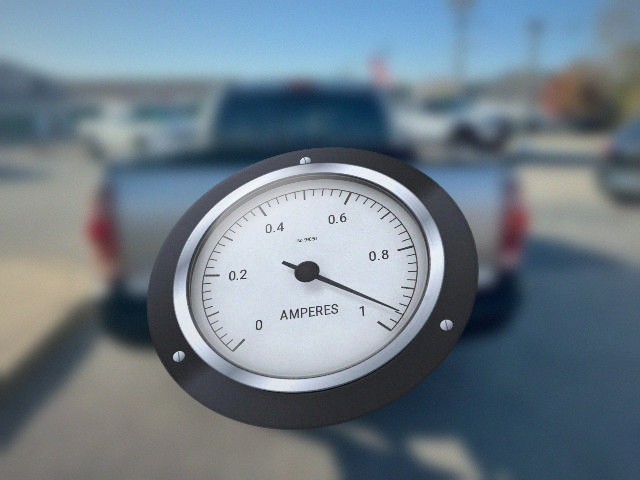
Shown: 0.96 (A)
